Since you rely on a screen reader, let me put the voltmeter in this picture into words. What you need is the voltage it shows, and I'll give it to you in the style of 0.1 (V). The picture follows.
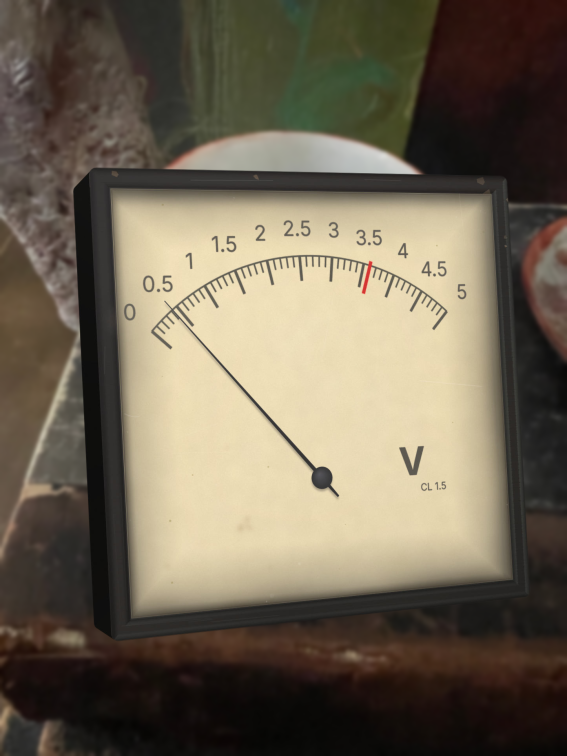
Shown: 0.4 (V)
